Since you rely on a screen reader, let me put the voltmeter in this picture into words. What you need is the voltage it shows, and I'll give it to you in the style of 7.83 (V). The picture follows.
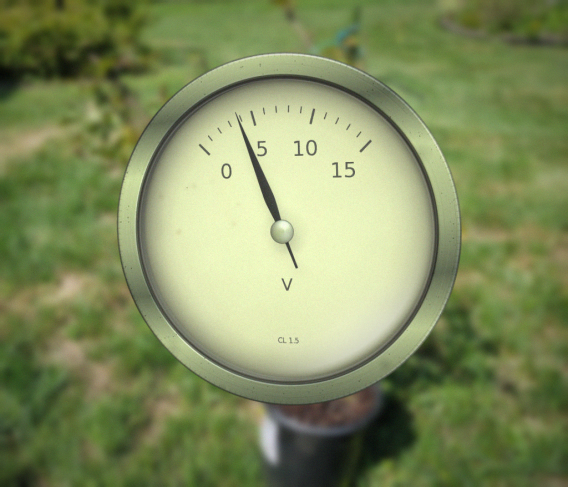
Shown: 4 (V)
